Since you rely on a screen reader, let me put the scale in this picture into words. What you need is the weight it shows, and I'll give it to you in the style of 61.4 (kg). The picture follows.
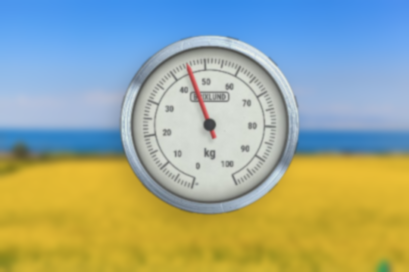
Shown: 45 (kg)
